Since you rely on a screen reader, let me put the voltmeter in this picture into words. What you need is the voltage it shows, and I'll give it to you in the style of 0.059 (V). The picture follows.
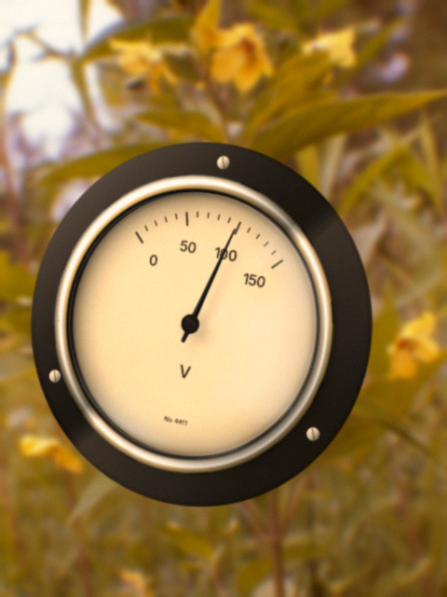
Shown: 100 (V)
